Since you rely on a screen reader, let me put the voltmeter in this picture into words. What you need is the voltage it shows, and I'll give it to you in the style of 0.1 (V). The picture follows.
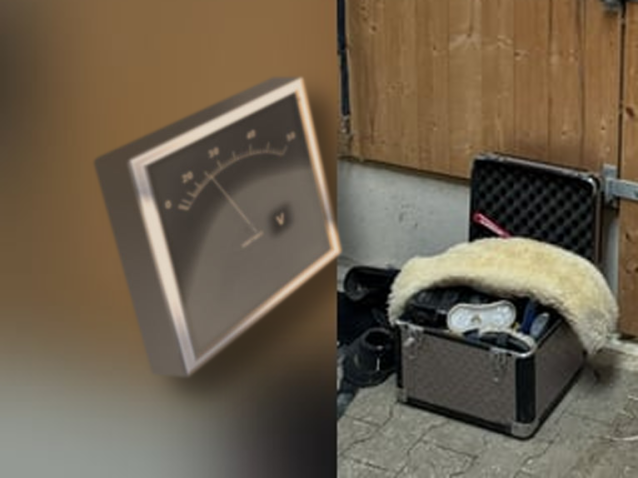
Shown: 25 (V)
